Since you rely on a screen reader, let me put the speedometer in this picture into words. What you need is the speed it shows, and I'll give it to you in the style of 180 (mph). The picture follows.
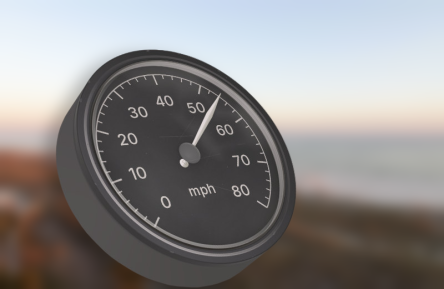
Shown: 54 (mph)
